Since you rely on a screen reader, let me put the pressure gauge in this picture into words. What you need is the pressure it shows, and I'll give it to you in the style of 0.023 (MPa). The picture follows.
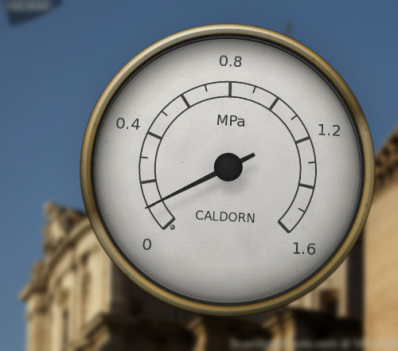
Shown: 0.1 (MPa)
